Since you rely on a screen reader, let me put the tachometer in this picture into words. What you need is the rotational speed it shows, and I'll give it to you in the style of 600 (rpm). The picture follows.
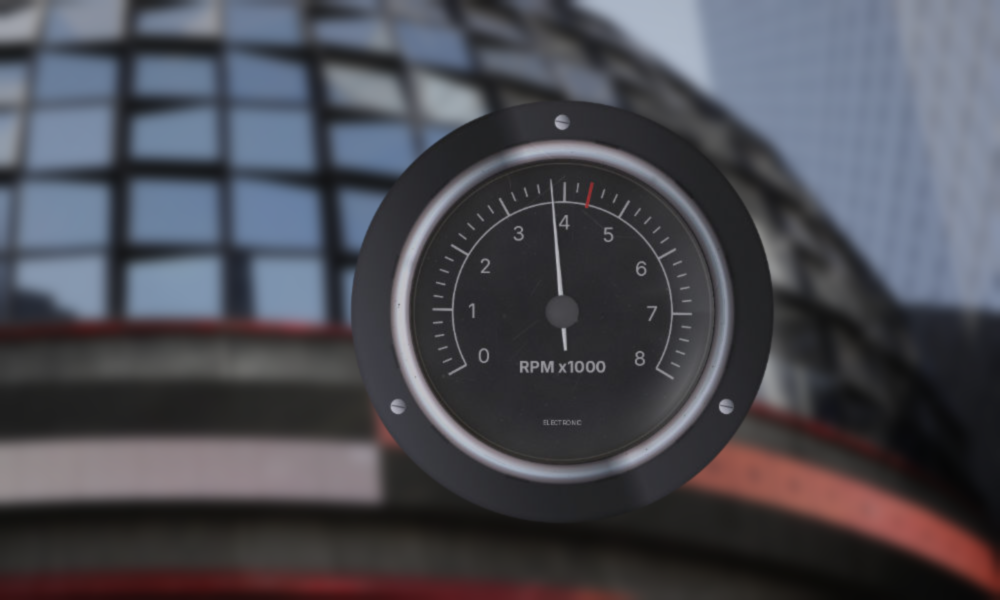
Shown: 3800 (rpm)
